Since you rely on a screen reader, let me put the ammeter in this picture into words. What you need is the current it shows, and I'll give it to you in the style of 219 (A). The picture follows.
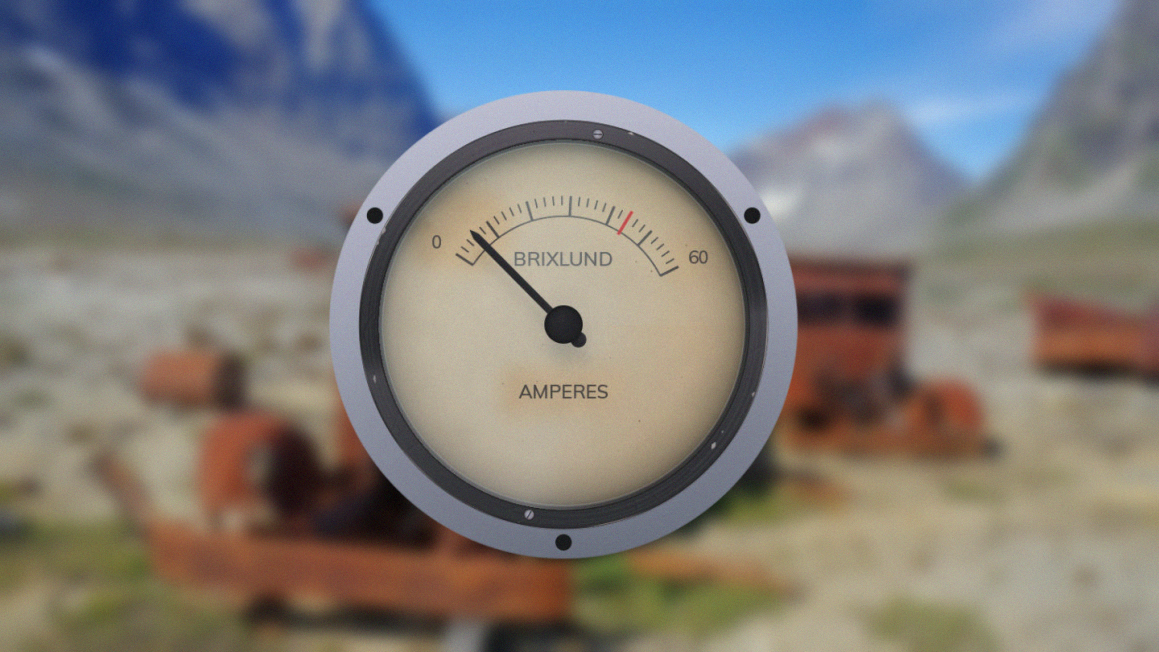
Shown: 6 (A)
